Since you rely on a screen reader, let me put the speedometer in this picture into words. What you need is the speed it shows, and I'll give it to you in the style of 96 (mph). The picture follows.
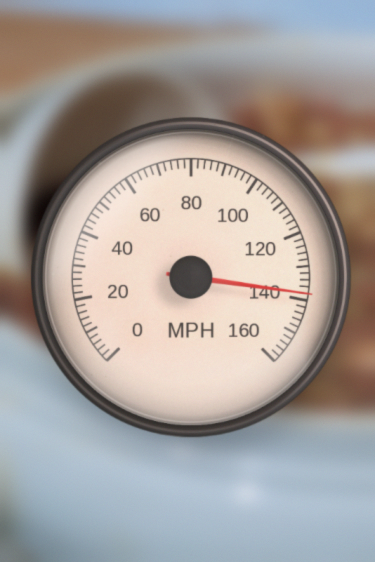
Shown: 138 (mph)
